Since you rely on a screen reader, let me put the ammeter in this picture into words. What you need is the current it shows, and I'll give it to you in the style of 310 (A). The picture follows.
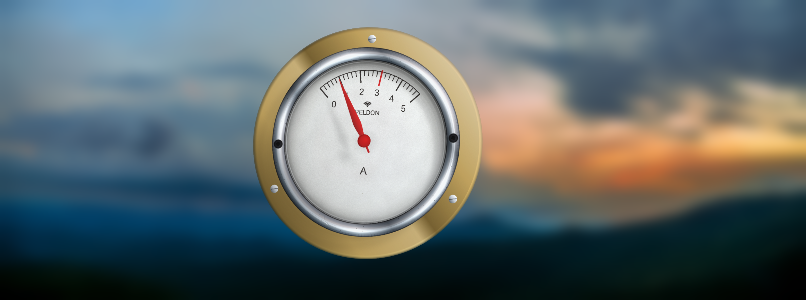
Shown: 1 (A)
